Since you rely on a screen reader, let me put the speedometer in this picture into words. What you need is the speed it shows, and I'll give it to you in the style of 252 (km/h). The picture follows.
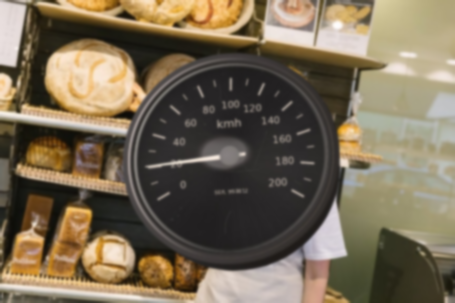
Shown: 20 (km/h)
